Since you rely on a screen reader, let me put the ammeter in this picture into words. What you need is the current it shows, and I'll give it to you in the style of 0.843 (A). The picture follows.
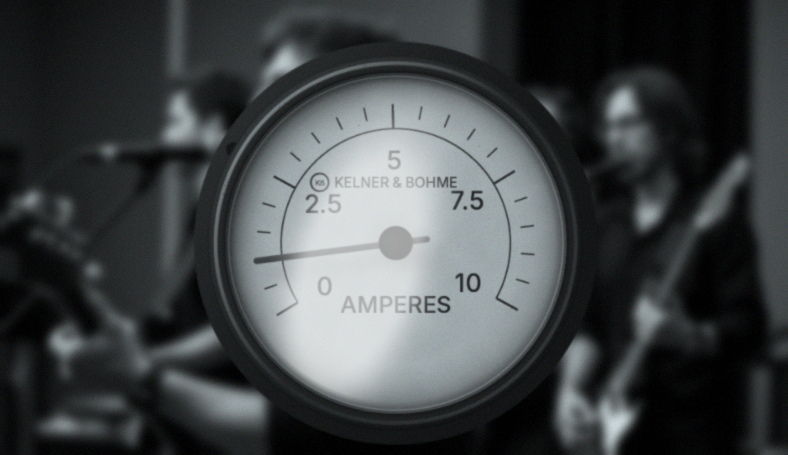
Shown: 1 (A)
